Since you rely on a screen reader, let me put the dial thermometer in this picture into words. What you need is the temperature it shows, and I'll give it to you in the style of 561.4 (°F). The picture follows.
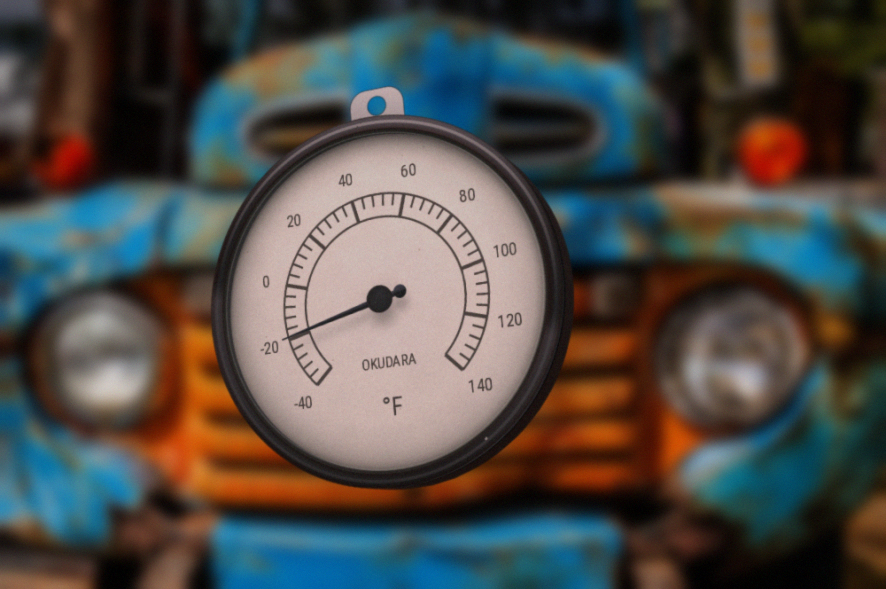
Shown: -20 (°F)
